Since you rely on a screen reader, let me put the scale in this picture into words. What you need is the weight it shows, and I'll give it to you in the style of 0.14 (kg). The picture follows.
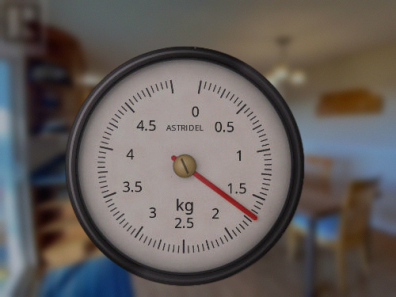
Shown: 1.7 (kg)
